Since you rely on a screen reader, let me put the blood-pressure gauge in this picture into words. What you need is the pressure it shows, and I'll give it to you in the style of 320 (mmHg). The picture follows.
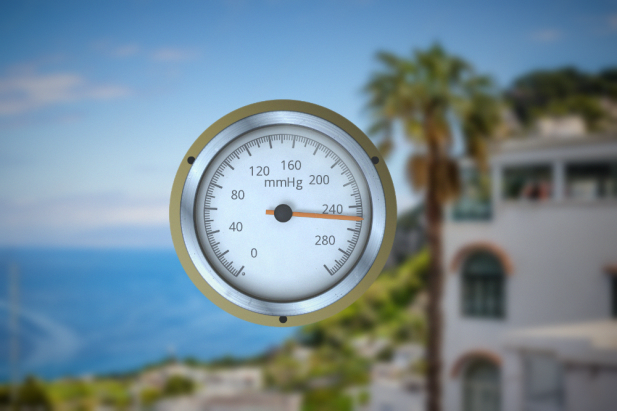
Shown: 250 (mmHg)
